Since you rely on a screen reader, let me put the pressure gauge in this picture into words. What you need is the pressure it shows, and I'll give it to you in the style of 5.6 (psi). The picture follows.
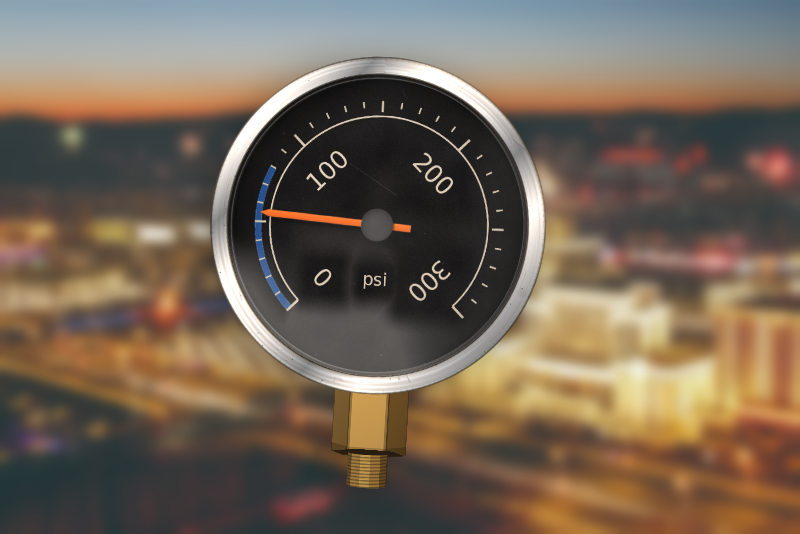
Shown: 55 (psi)
